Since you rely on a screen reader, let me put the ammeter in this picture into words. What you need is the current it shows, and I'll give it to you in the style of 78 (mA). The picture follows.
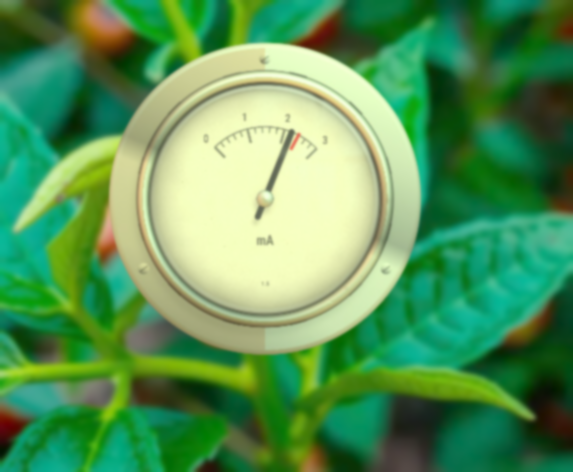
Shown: 2.2 (mA)
